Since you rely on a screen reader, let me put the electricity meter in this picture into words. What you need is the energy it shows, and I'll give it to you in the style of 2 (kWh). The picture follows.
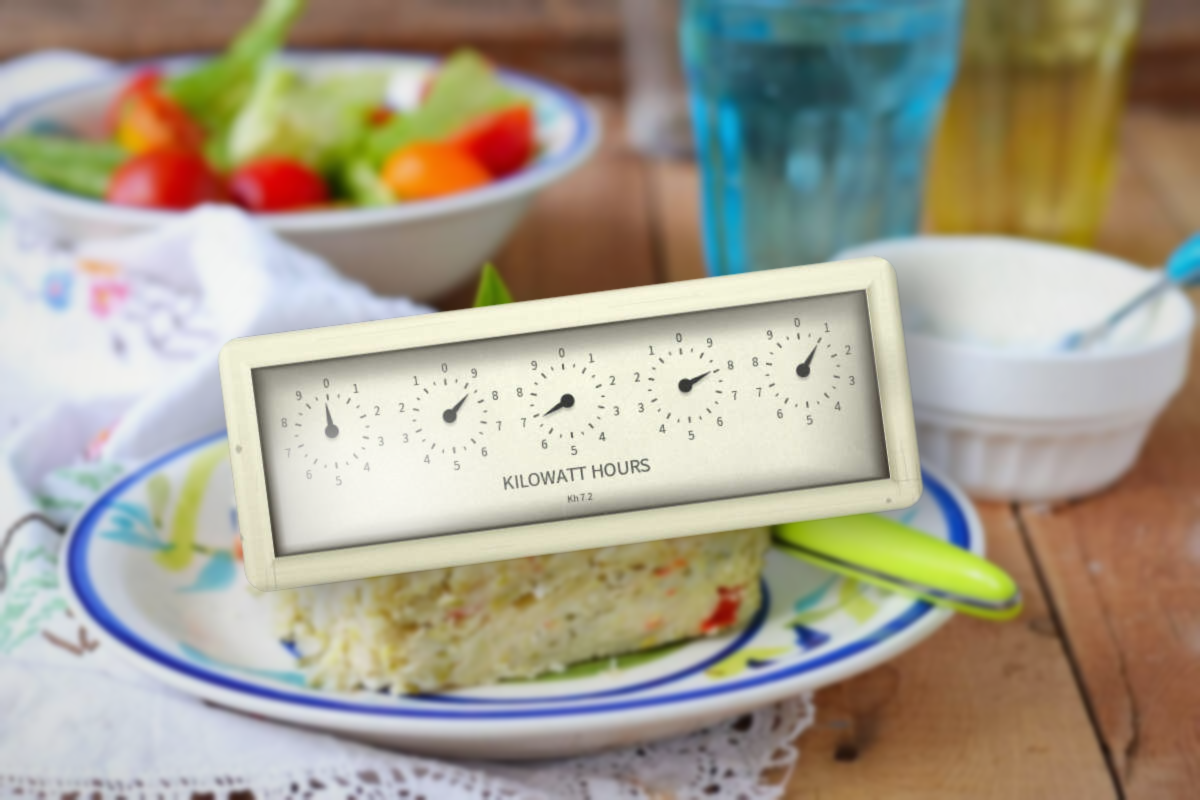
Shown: 98681 (kWh)
